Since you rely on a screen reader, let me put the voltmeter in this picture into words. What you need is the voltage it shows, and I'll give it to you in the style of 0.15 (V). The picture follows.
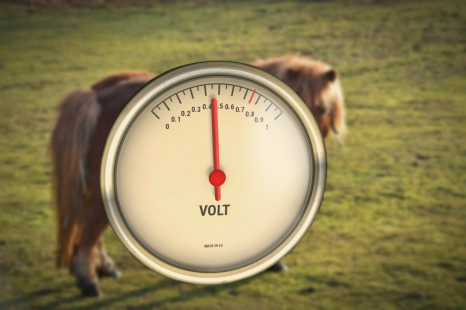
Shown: 0.45 (V)
